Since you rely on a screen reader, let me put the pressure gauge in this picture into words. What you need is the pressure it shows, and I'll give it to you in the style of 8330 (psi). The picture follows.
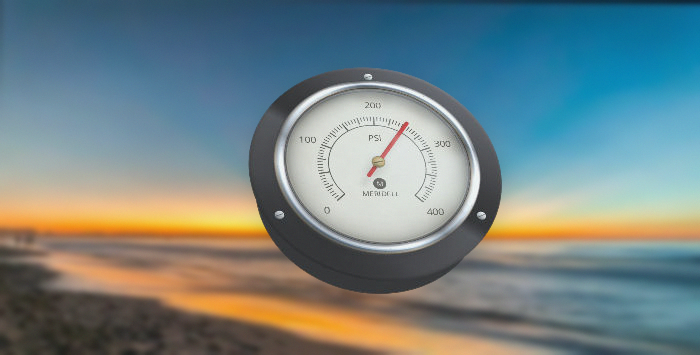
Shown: 250 (psi)
